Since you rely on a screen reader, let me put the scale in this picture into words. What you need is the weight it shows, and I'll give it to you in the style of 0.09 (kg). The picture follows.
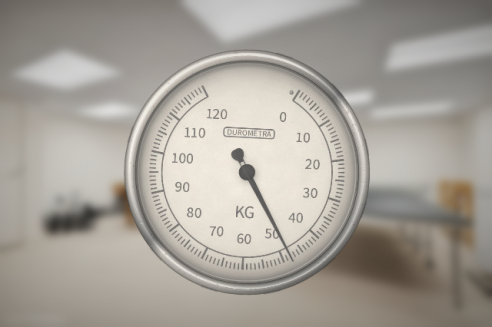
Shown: 48 (kg)
